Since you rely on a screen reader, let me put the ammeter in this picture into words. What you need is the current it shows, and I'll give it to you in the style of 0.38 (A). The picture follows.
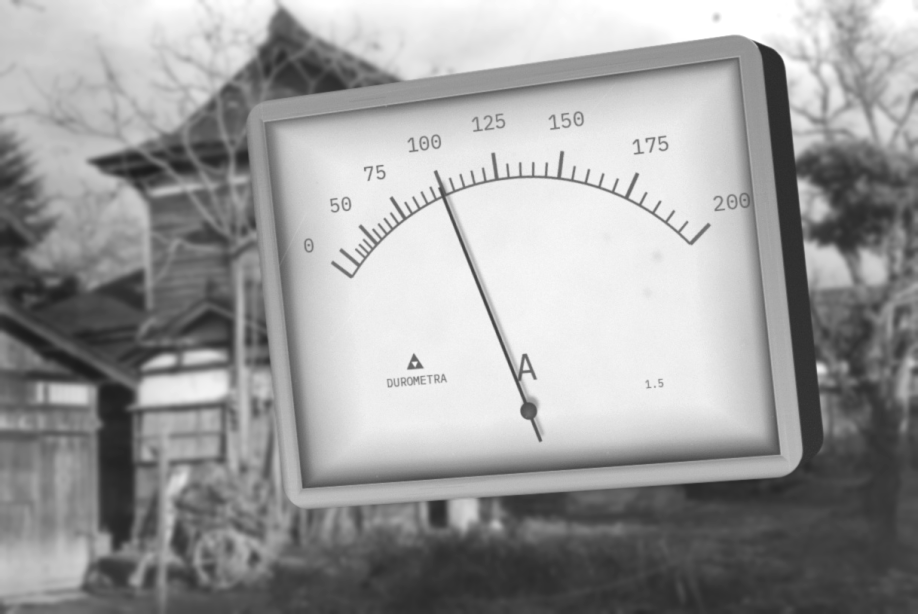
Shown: 100 (A)
